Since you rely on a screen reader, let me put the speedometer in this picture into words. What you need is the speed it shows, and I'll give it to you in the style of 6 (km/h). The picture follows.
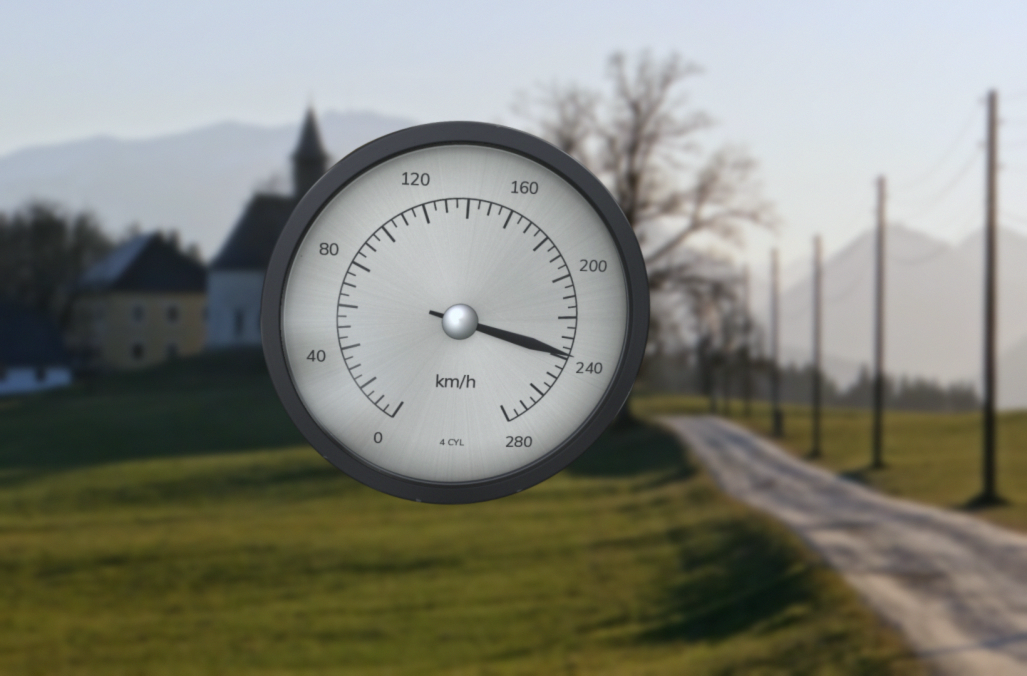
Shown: 237.5 (km/h)
